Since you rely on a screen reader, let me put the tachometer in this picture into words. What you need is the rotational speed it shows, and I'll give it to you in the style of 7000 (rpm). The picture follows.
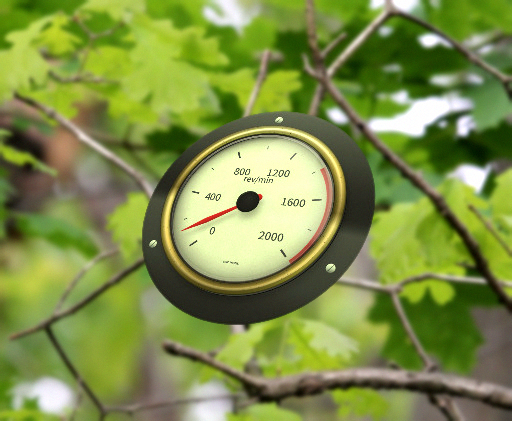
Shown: 100 (rpm)
